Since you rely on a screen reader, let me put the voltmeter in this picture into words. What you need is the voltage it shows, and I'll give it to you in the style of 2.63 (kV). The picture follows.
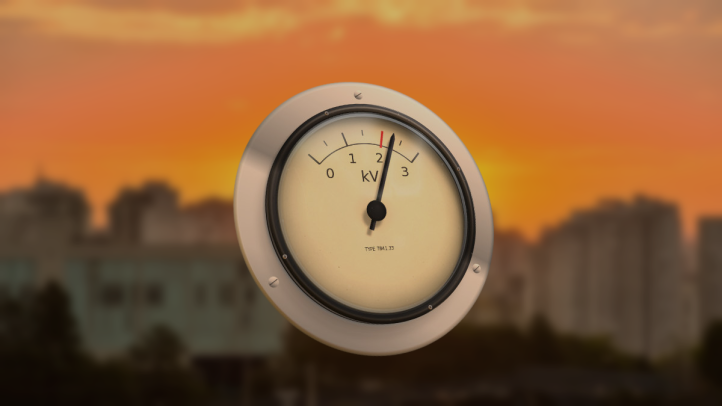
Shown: 2.25 (kV)
